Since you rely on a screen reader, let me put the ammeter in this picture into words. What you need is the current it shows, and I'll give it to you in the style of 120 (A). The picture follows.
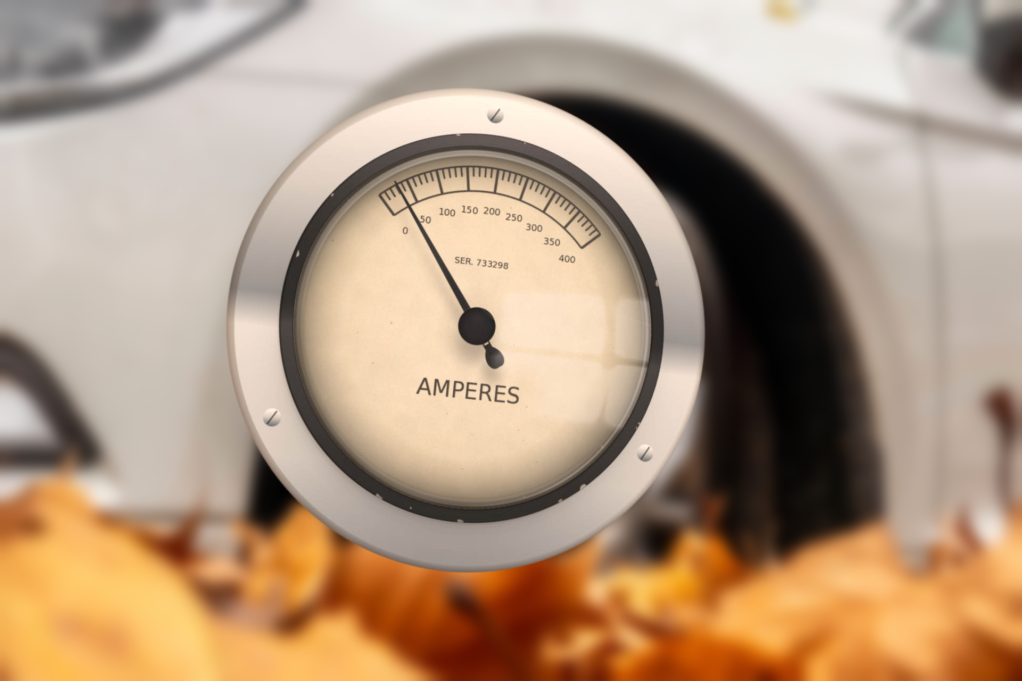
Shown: 30 (A)
